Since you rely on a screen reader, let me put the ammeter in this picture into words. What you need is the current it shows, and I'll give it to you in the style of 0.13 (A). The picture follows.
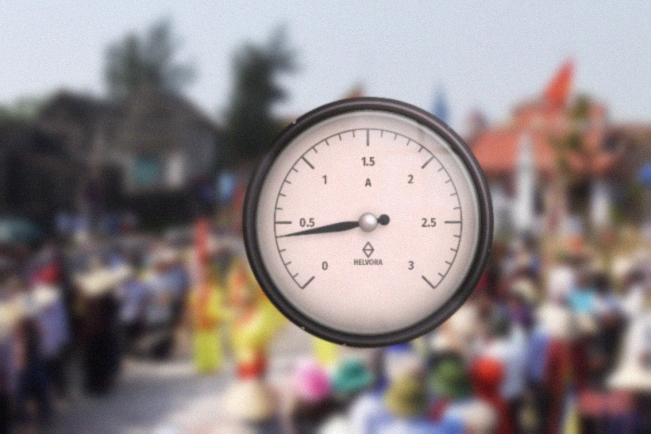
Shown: 0.4 (A)
